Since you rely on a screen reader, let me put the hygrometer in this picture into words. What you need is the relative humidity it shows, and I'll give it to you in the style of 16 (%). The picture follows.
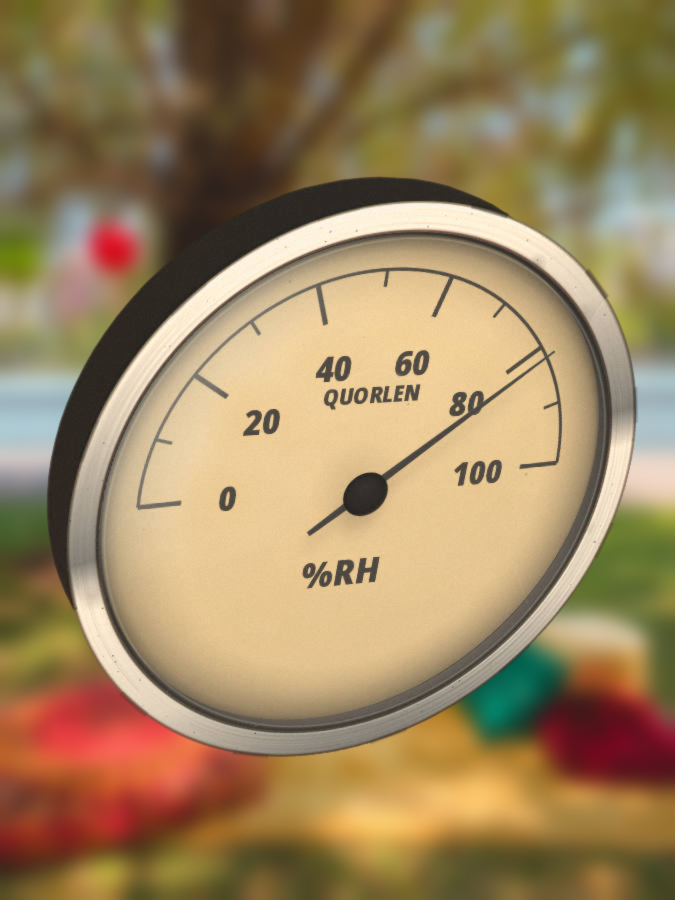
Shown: 80 (%)
